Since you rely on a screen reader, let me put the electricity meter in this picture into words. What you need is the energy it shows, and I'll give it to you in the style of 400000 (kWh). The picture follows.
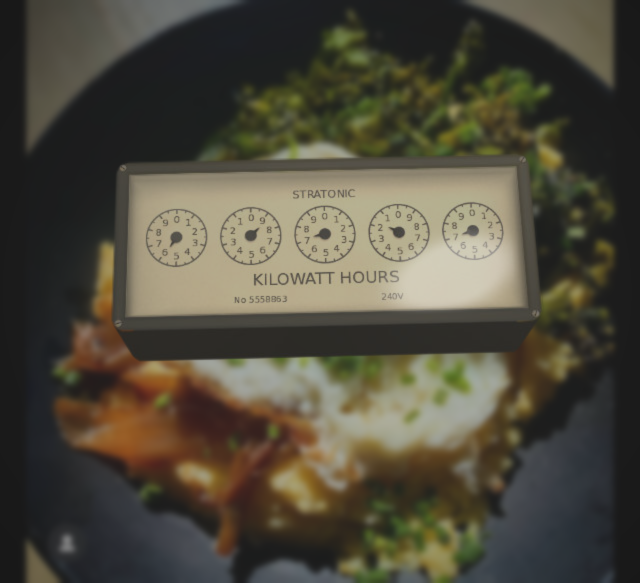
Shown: 58717 (kWh)
